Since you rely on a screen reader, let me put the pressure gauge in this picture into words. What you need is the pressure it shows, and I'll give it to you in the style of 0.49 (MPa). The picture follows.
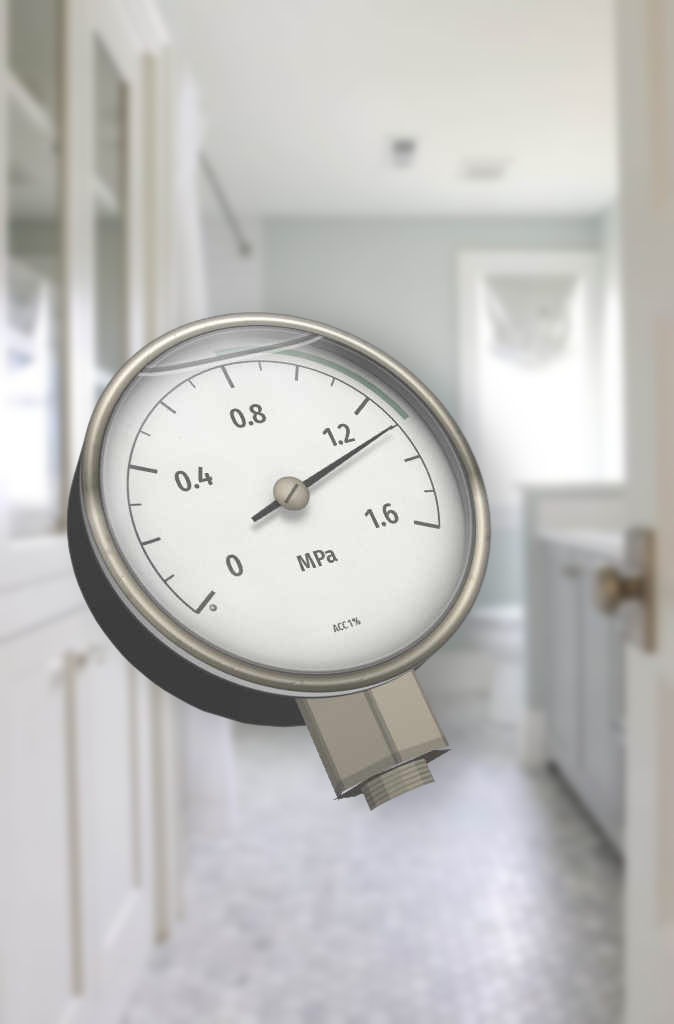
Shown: 1.3 (MPa)
